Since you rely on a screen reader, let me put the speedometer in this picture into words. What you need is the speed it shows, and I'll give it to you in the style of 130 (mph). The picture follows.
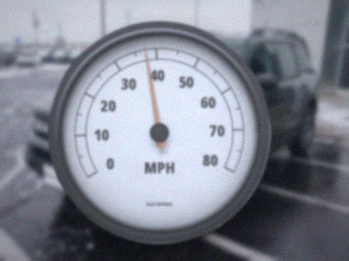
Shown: 37.5 (mph)
